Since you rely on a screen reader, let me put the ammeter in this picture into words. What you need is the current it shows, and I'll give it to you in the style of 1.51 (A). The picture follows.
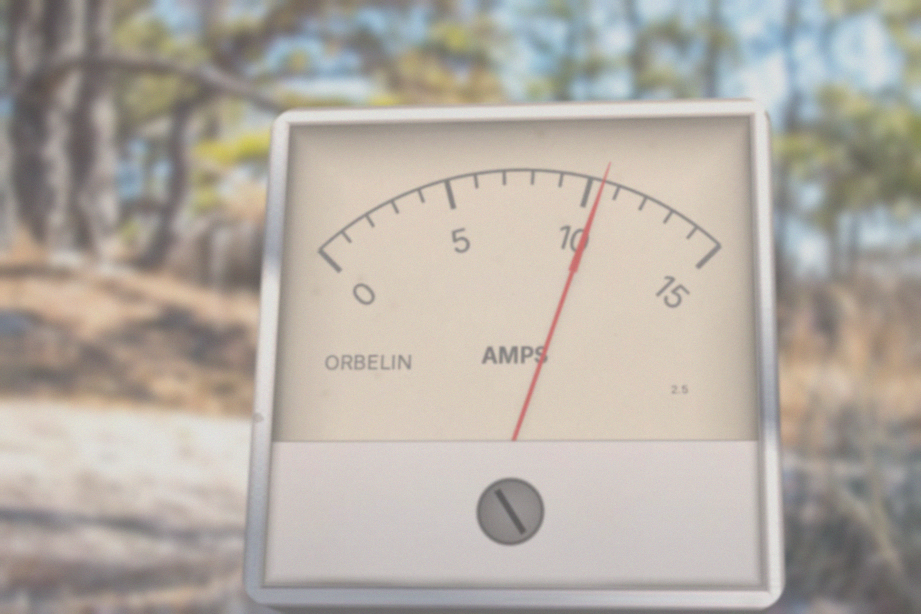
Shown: 10.5 (A)
